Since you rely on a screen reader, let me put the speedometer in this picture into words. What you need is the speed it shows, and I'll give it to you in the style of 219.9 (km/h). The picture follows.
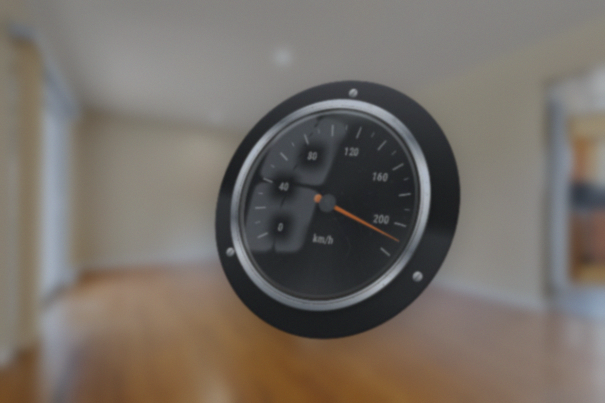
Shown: 210 (km/h)
